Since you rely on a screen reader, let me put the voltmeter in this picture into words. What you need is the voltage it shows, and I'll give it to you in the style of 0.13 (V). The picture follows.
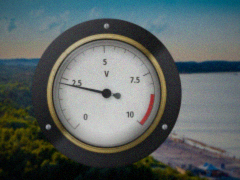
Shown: 2.25 (V)
